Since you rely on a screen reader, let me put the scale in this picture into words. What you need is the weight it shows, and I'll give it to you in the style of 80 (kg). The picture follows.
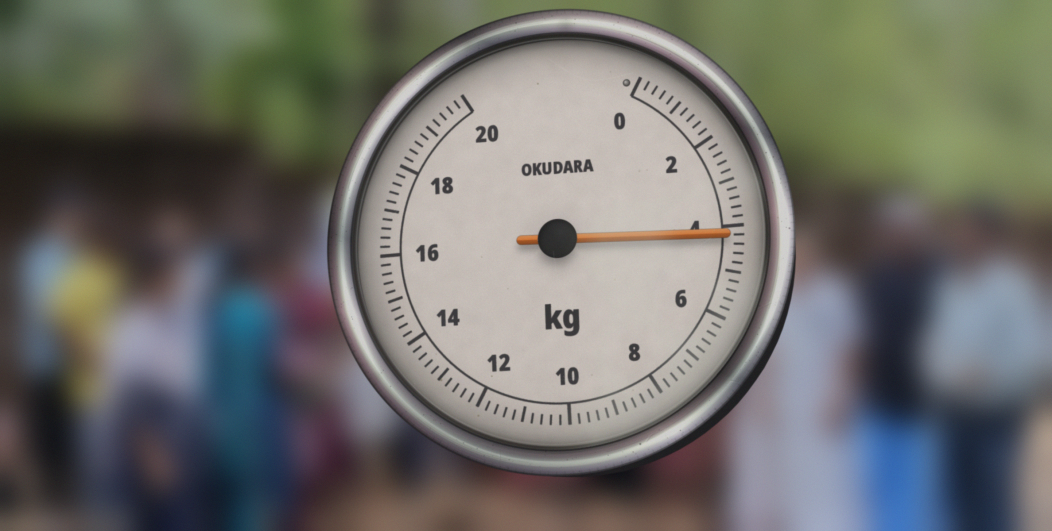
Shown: 4.2 (kg)
